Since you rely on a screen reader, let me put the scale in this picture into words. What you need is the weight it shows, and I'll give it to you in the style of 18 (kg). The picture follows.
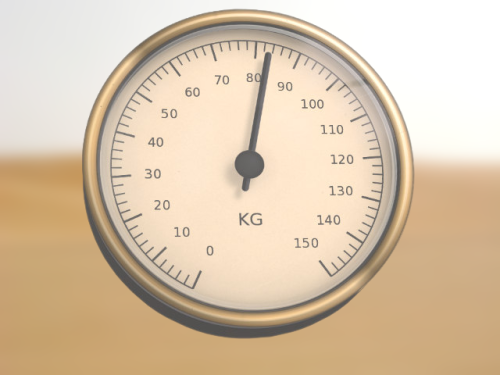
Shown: 83 (kg)
